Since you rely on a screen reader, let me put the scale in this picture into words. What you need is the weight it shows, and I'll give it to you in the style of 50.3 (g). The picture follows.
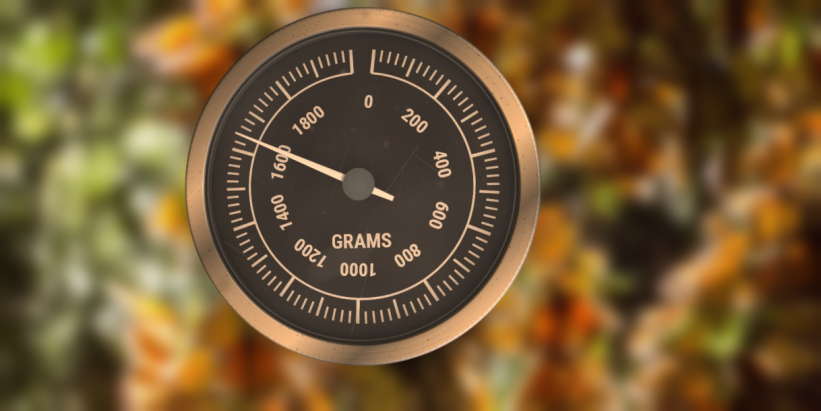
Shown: 1640 (g)
